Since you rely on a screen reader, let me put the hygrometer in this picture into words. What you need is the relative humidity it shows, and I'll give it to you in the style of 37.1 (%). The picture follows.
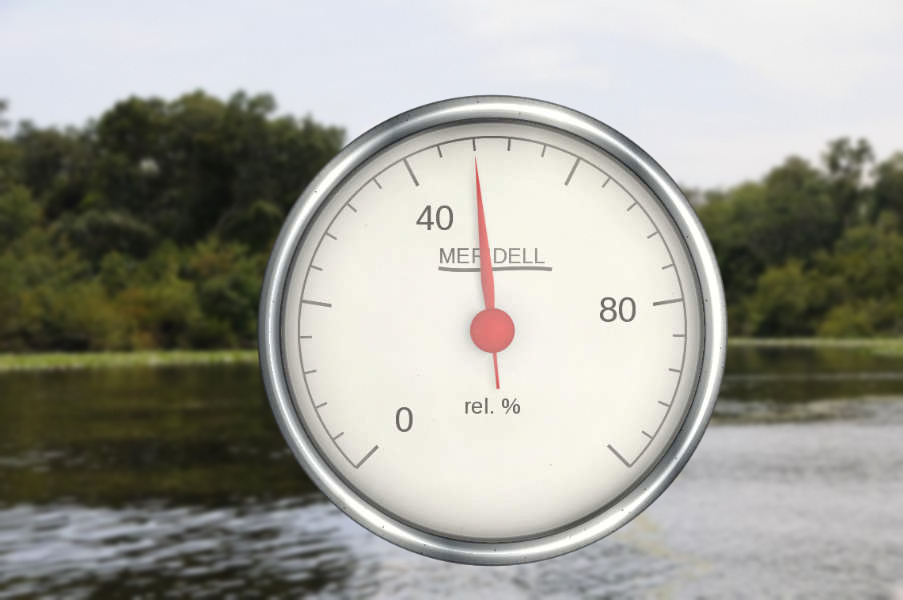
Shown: 48 (%)
